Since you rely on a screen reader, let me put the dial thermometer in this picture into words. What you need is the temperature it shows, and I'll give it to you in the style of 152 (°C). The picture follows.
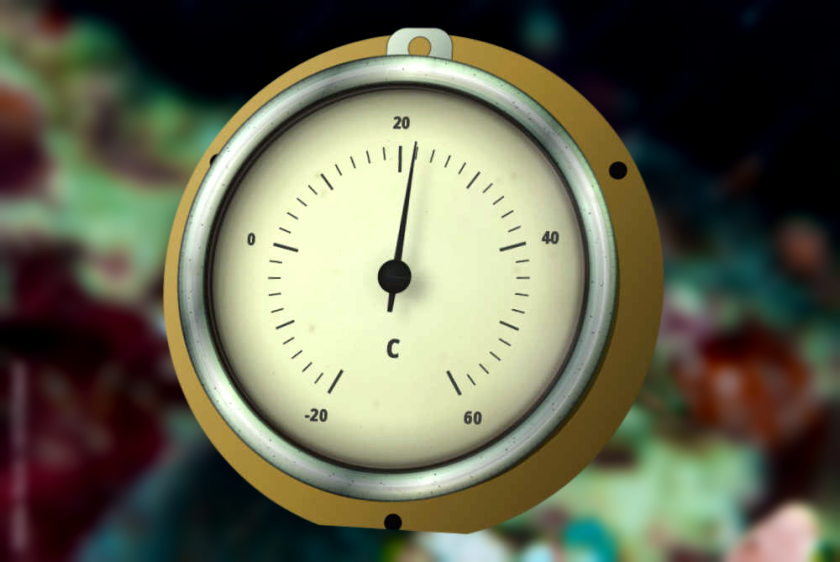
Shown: 22 (°C)
